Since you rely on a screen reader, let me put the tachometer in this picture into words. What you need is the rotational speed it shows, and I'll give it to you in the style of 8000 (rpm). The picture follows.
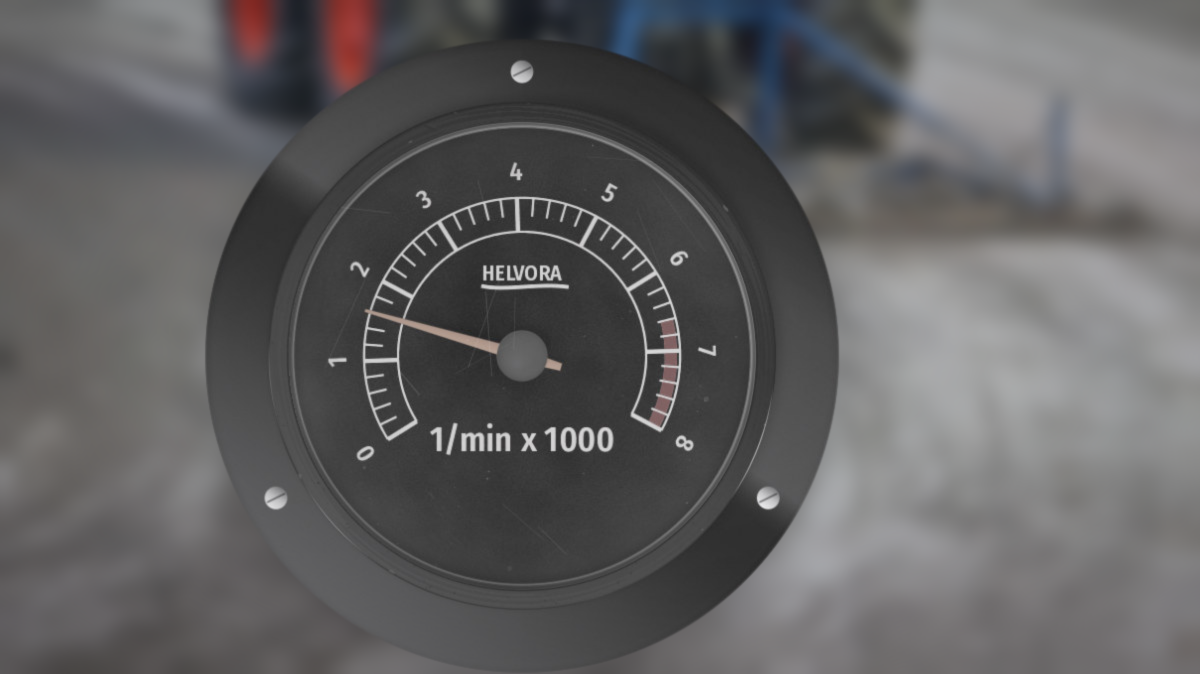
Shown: 1600 (rpm)
